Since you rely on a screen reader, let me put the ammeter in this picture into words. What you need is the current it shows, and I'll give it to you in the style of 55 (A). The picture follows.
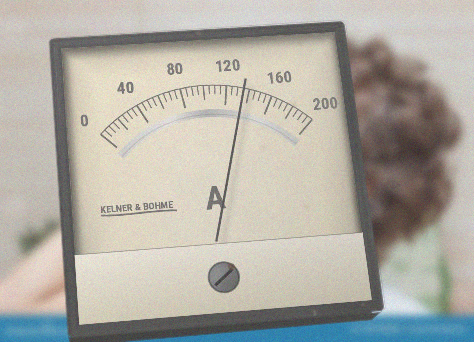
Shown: 135 (A)
